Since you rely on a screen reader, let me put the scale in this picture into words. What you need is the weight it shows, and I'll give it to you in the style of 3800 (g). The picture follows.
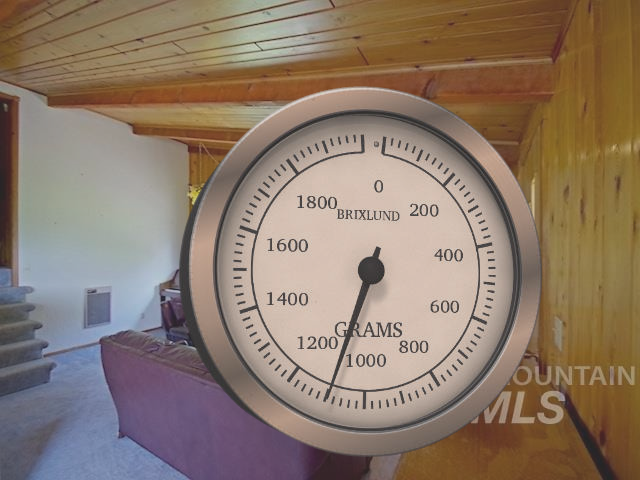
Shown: 1100 (g)
